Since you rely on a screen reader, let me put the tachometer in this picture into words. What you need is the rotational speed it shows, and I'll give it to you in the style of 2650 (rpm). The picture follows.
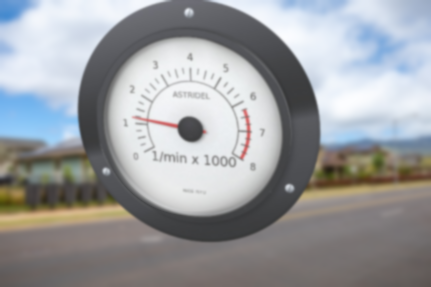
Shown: 1250 (rpm)
